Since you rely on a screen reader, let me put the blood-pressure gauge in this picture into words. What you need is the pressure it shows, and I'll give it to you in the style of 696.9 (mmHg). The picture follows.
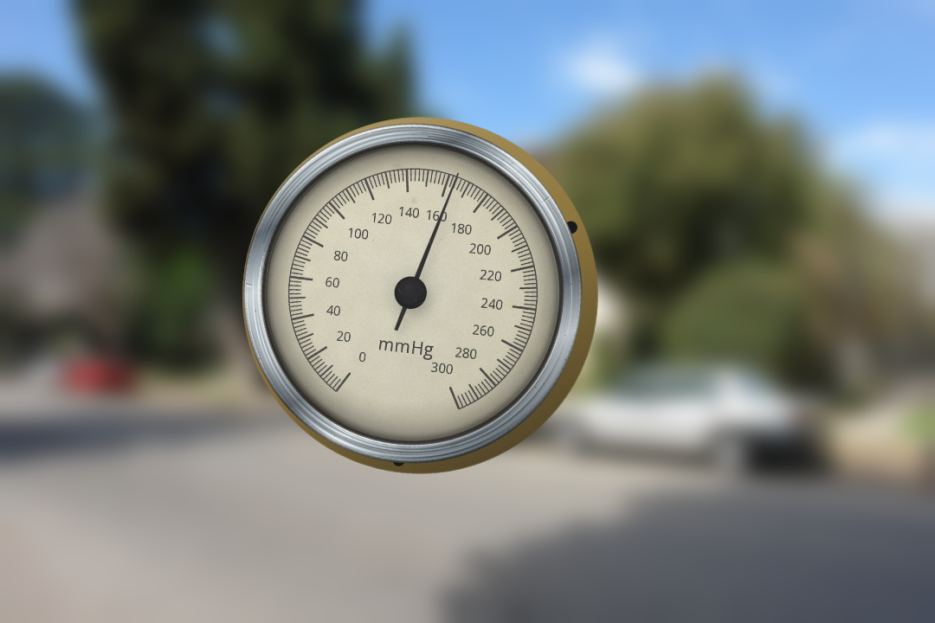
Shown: 164 (mmHg)
